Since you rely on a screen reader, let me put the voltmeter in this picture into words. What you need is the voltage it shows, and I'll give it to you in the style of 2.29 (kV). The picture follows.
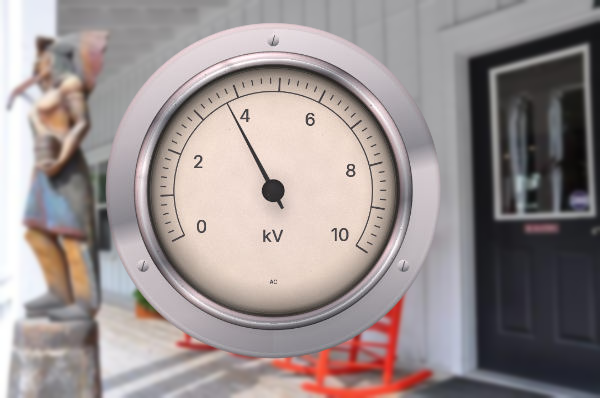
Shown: 3.7 (kV)
